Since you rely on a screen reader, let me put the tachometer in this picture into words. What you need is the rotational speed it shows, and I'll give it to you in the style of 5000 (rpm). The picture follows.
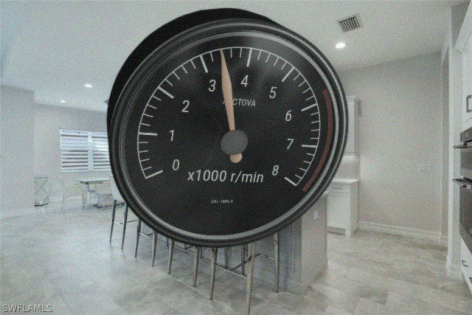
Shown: 3400 (rpm)
